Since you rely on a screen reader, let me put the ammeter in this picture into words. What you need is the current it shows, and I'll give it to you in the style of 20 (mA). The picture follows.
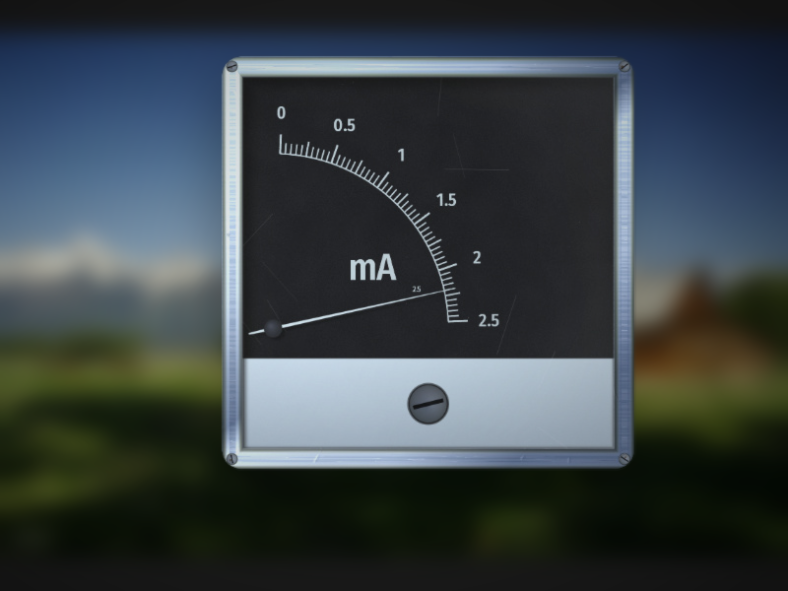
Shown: 2.2 (mA)
